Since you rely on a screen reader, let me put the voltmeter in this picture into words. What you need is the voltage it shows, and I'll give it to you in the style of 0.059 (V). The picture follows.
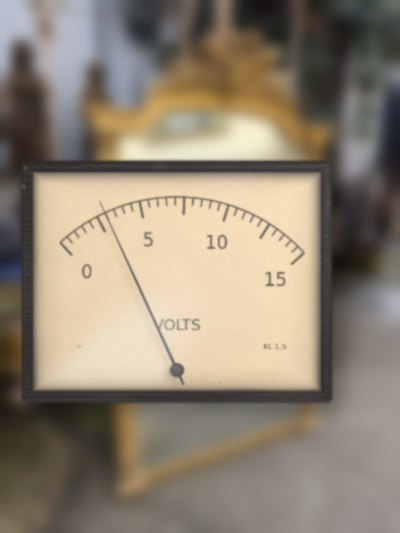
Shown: 3 (V)
